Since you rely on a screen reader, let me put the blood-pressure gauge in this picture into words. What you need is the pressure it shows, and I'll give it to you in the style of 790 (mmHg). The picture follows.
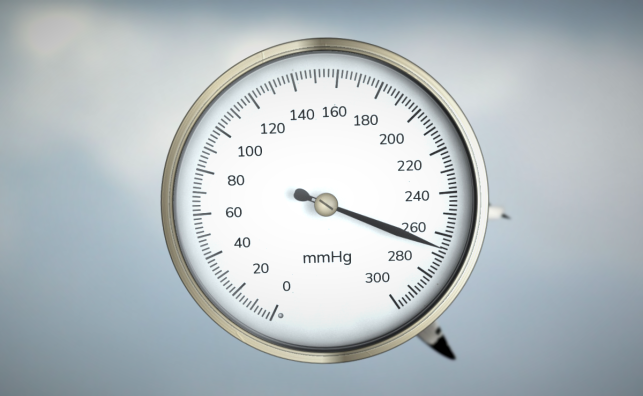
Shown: 266 (mmHg)
